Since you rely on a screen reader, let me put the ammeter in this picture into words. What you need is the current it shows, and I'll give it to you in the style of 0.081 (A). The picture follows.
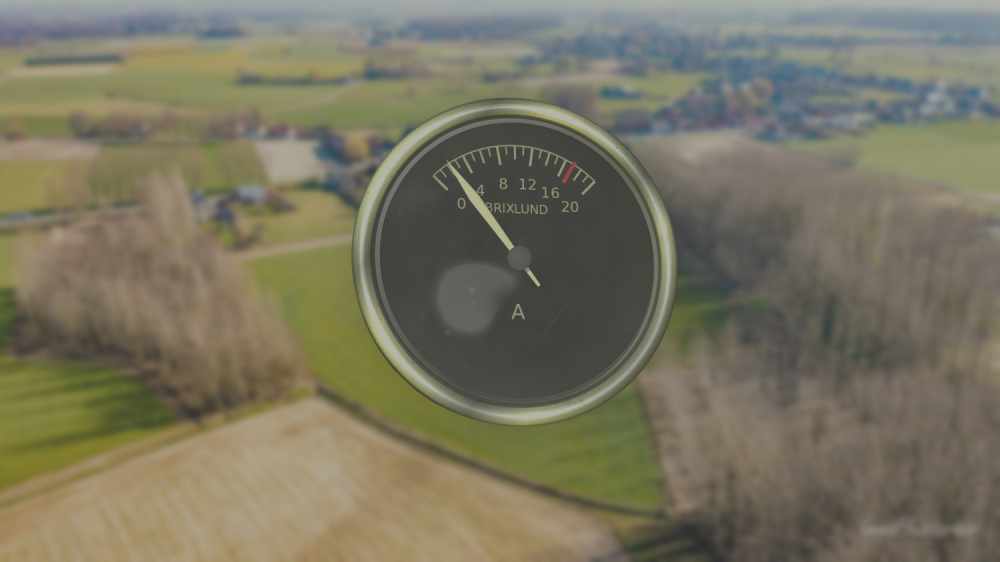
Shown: 2 (A)
